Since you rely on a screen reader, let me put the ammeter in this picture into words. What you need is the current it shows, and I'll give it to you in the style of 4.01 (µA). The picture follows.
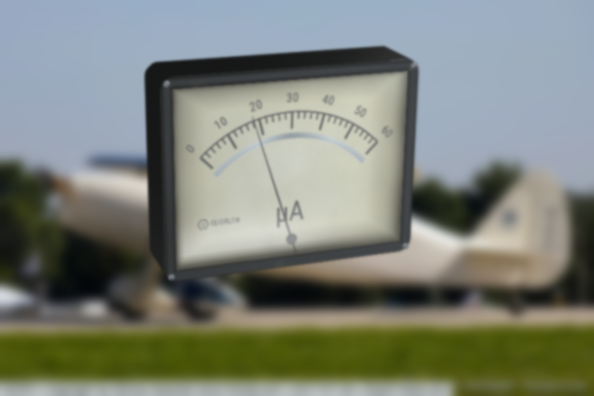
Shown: 18 (µA)
